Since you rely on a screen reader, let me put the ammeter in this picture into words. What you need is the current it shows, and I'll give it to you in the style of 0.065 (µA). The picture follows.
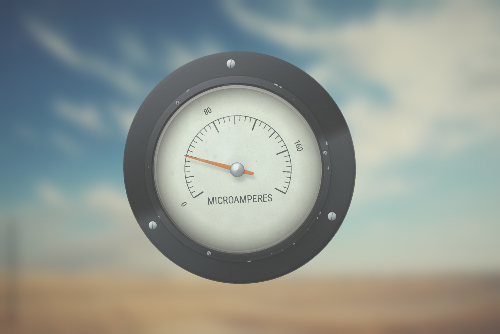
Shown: 40 (µA)
